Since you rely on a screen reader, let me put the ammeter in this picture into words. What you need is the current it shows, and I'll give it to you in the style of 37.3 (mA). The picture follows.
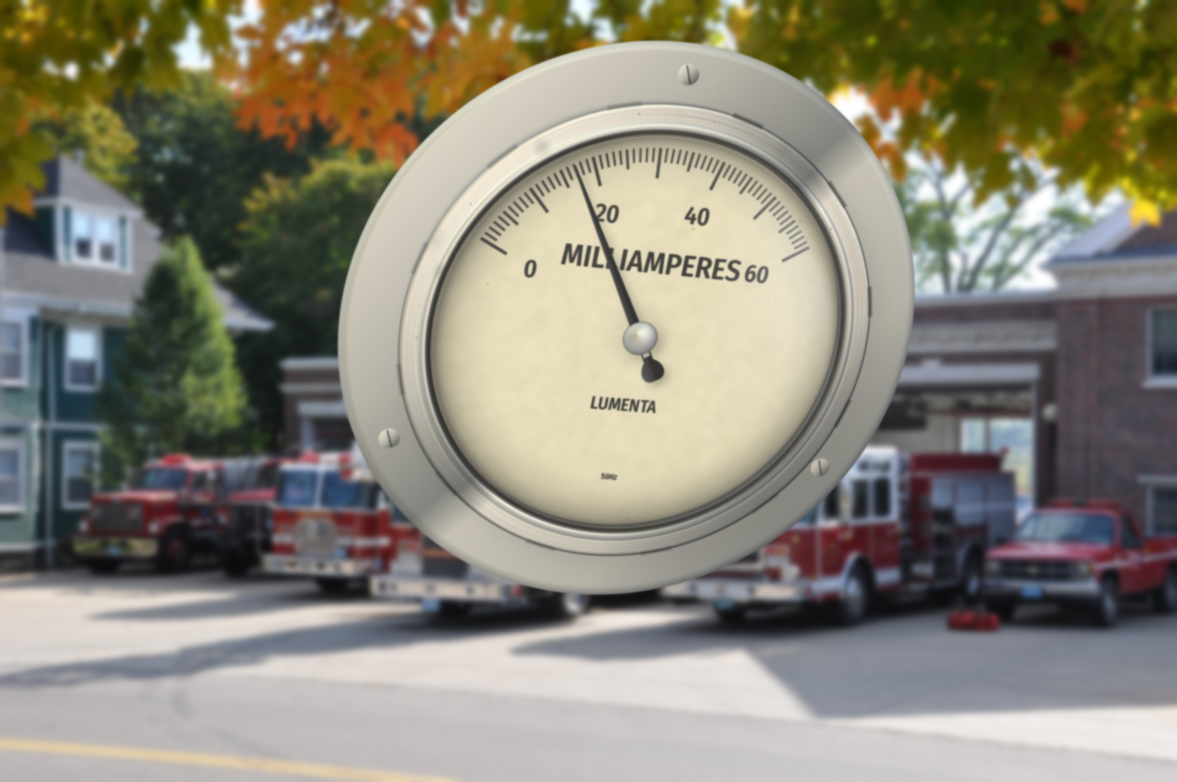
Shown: 17 (mA)
